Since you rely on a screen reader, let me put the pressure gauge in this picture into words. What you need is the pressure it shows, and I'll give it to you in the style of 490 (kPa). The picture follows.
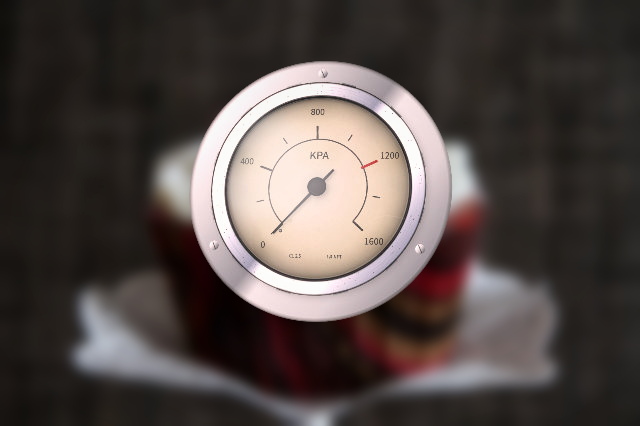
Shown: 0 (kPa)
